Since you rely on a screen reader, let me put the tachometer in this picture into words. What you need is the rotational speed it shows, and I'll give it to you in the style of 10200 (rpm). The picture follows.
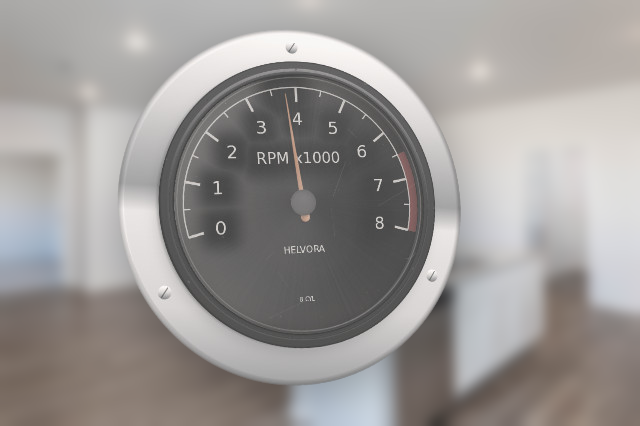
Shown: 3750 (rpm)
